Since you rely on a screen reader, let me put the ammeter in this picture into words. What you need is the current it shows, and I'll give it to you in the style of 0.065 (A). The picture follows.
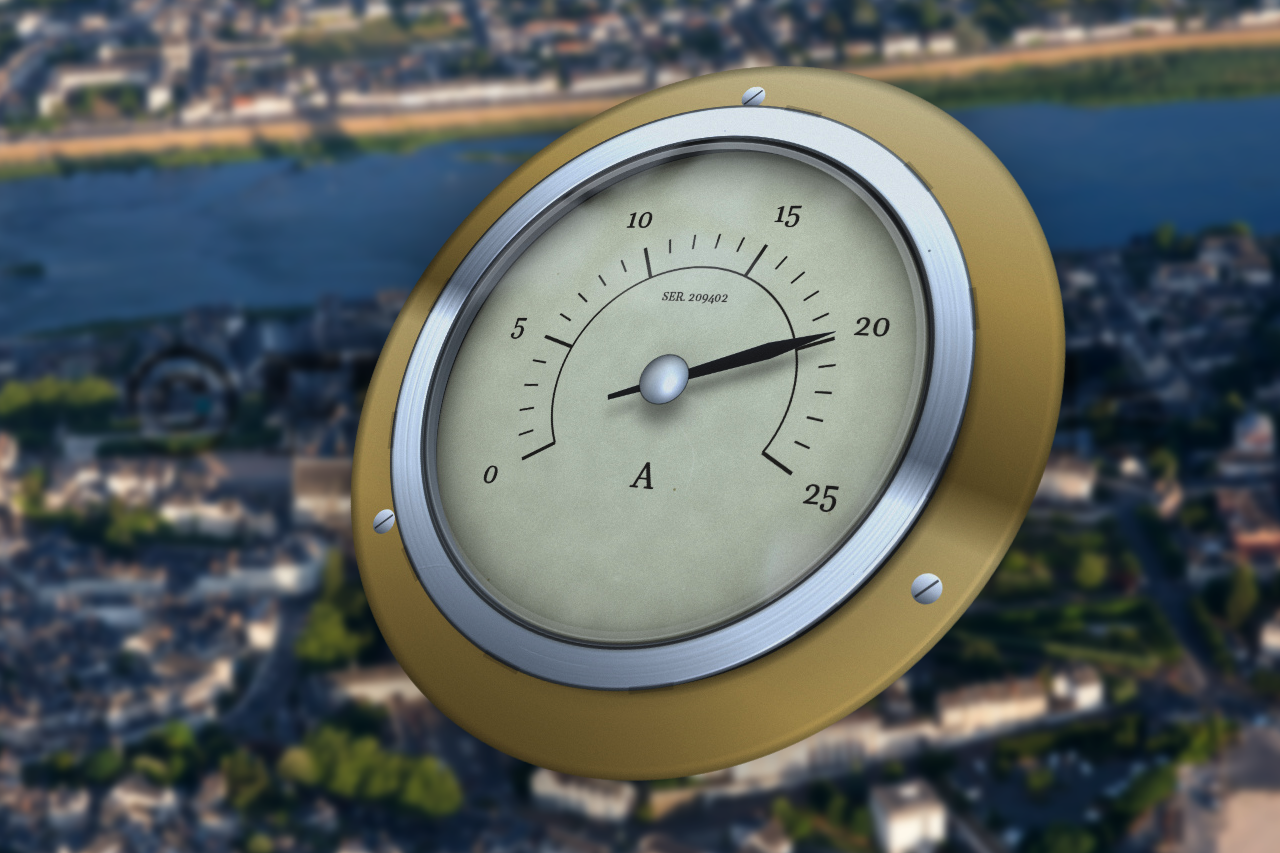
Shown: 20 (A)
